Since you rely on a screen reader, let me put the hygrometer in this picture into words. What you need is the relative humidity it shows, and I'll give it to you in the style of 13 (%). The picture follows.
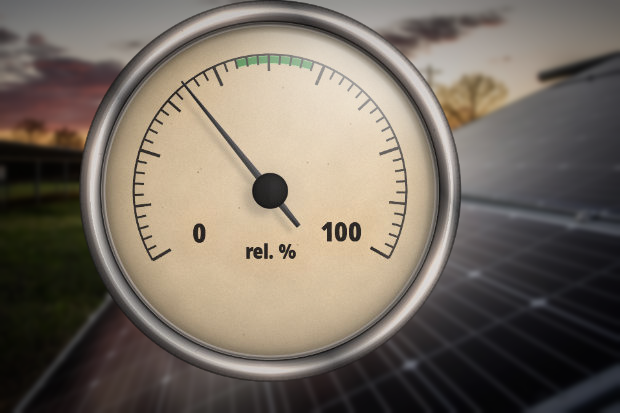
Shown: 34 (%)
